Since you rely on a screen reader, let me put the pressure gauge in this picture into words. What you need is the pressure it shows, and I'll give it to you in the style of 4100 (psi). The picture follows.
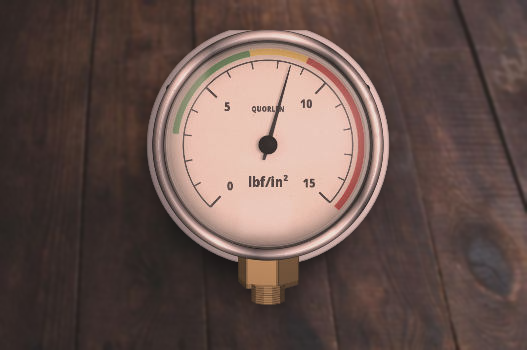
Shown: 8.5 (psi)
